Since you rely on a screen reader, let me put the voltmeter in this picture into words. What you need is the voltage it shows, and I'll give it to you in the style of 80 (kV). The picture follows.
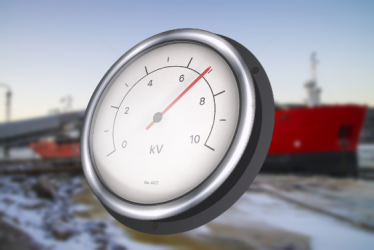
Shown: 7 (kV)
